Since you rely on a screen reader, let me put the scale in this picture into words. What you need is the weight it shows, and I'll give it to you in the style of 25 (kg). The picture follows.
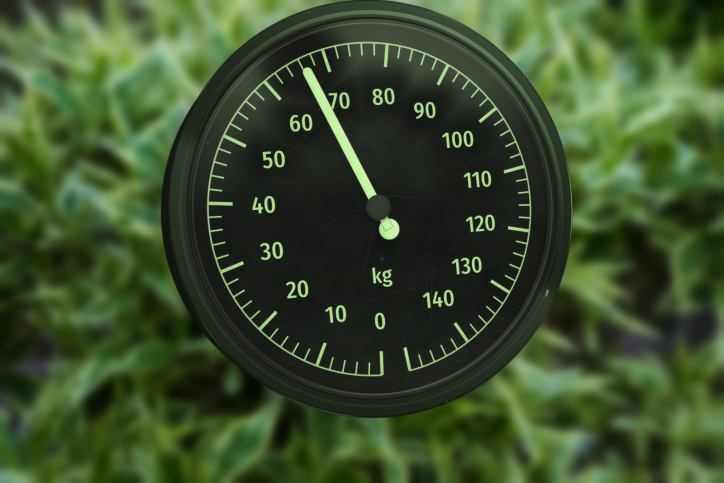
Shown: 66 (kg)
